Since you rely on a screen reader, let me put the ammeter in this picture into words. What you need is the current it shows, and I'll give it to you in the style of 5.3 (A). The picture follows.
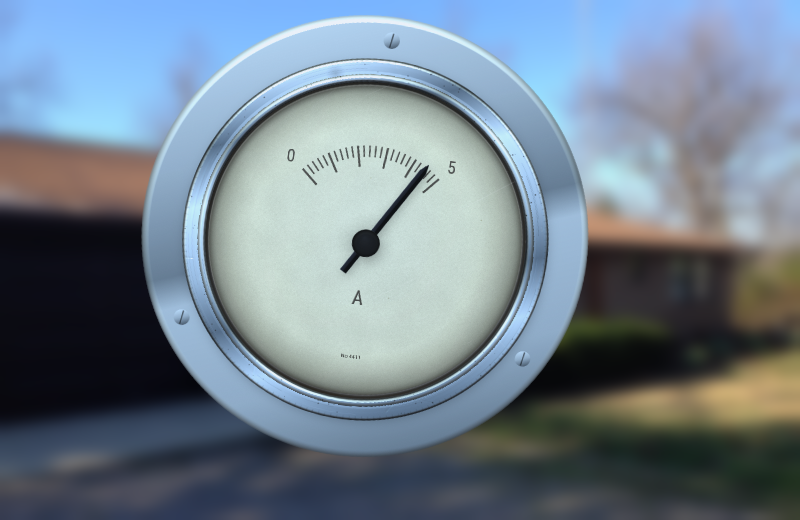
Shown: 4.4 (A)
